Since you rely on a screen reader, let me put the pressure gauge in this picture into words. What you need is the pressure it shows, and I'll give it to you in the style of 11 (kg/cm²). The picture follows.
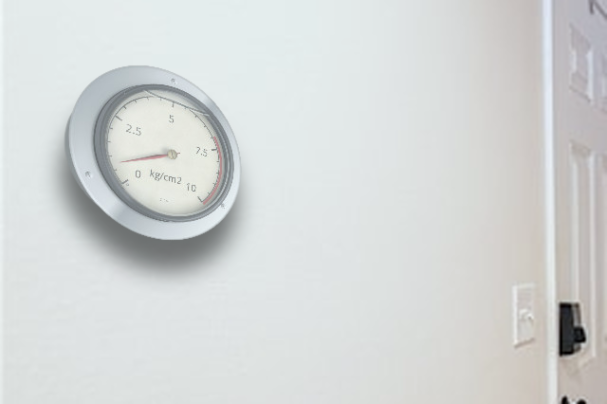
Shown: 0.75 (kg/cm²)
